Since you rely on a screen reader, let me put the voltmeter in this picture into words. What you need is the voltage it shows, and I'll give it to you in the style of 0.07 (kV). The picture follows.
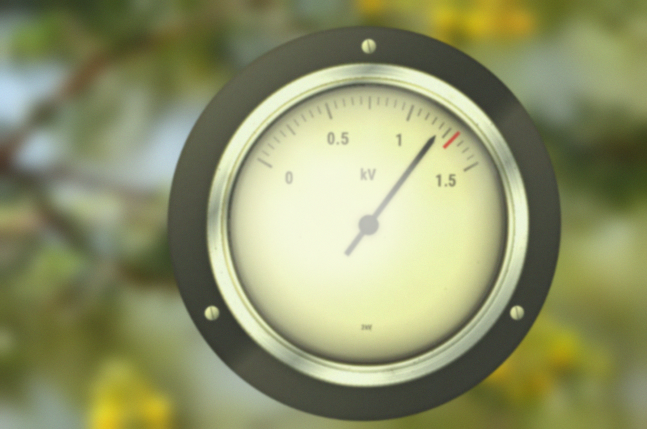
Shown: 1.2 (kV)
